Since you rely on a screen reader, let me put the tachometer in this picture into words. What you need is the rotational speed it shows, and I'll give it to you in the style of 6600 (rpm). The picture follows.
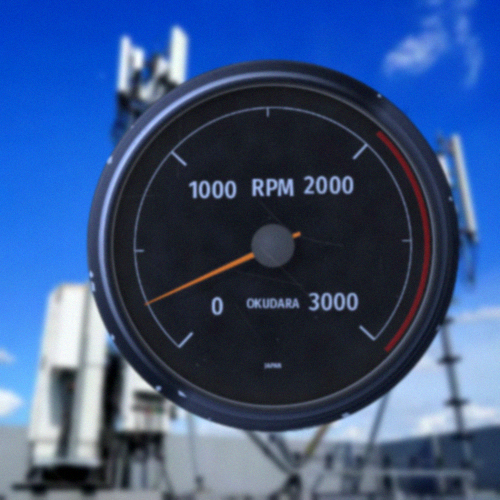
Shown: 250 (rpm)
